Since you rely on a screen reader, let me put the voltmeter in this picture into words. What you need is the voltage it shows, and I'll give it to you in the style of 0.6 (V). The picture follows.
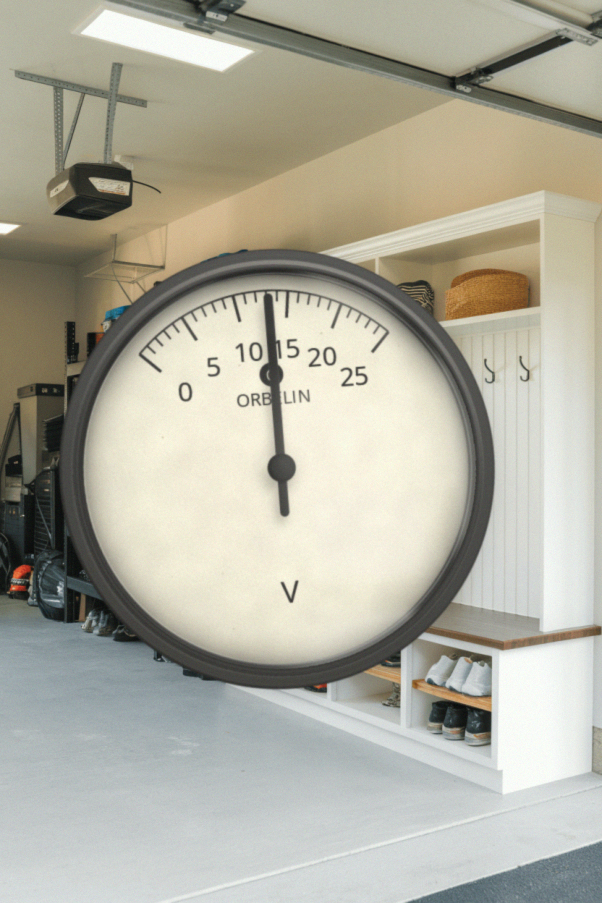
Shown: 13 (V)
